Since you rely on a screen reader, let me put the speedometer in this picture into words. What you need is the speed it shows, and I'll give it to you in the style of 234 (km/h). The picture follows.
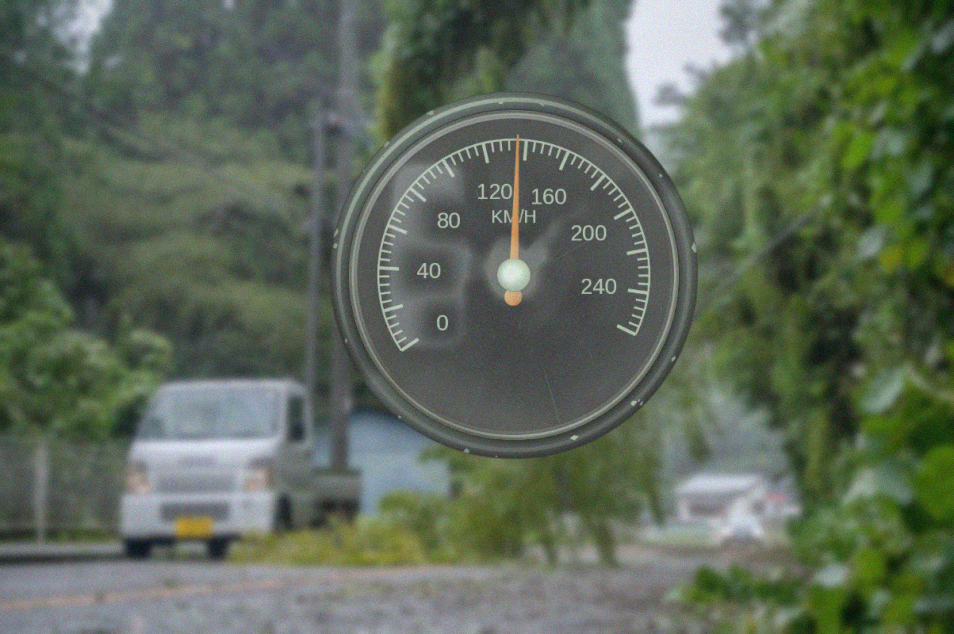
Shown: 136 (km/h)
